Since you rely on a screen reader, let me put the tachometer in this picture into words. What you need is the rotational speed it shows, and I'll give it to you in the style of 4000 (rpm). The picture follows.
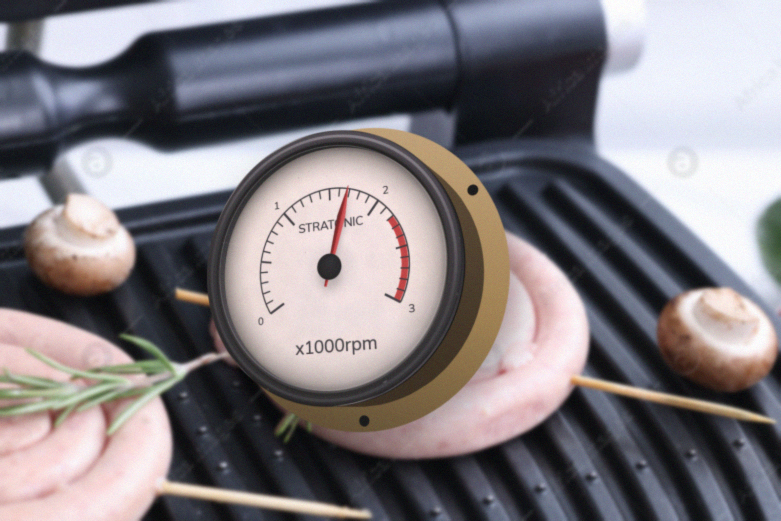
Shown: 1700 (rpm)
